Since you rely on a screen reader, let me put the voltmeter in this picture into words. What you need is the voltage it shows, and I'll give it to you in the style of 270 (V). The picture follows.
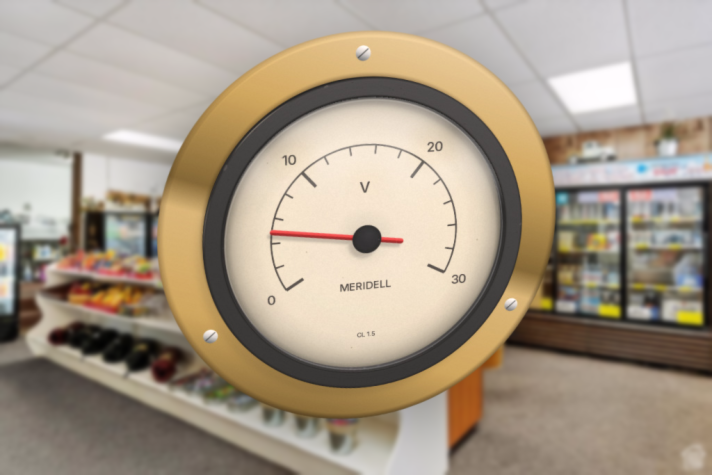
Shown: 5 (V)
